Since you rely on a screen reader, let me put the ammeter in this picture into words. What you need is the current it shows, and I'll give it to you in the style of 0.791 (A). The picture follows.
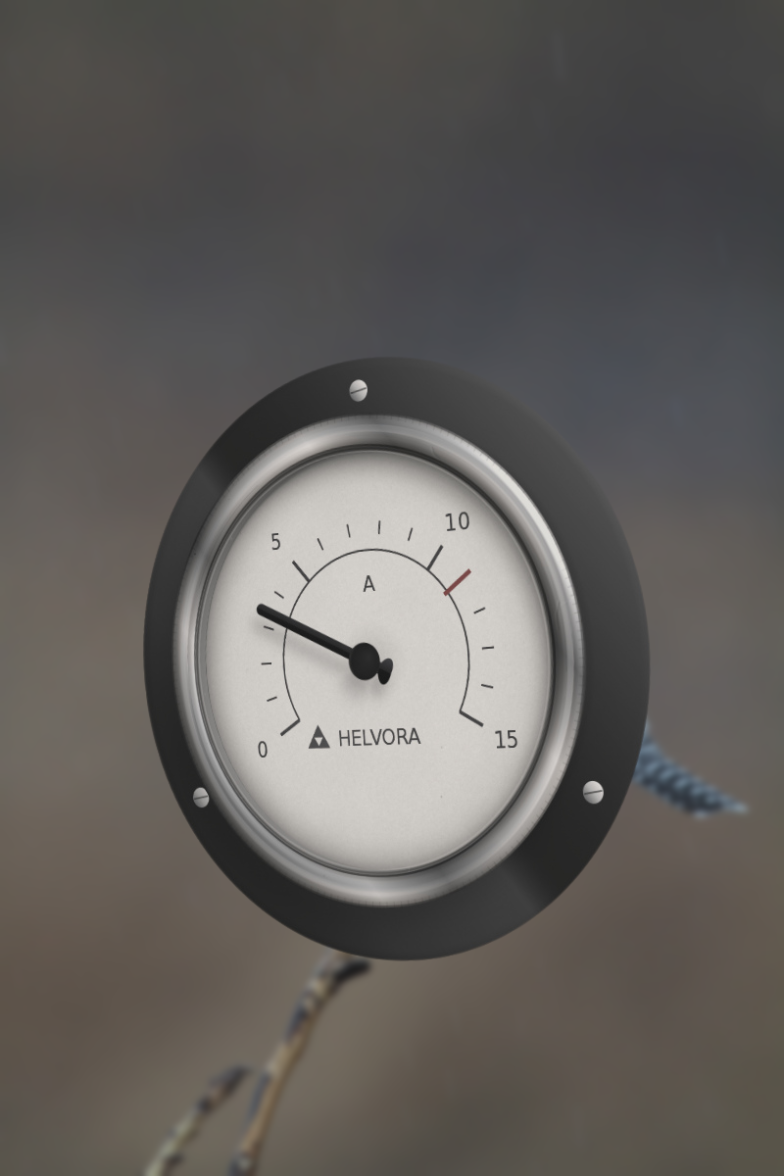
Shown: 3.5 (A)
